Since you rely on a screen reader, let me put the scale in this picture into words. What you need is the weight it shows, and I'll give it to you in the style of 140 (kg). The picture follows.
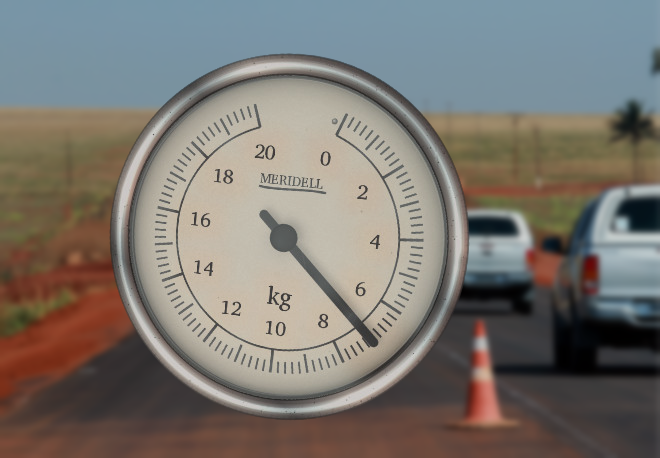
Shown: 7 (kg)
